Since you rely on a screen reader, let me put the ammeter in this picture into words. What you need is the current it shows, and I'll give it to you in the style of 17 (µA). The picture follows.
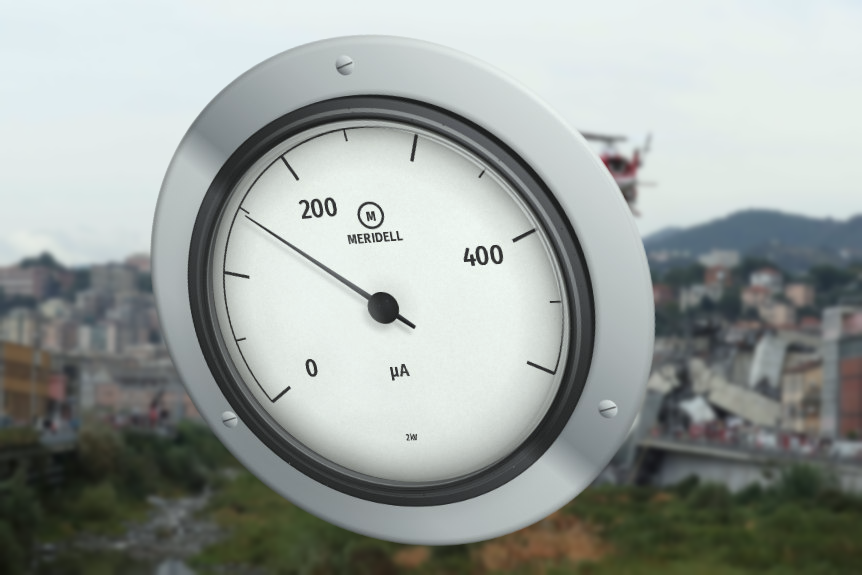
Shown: 150 (µA)
